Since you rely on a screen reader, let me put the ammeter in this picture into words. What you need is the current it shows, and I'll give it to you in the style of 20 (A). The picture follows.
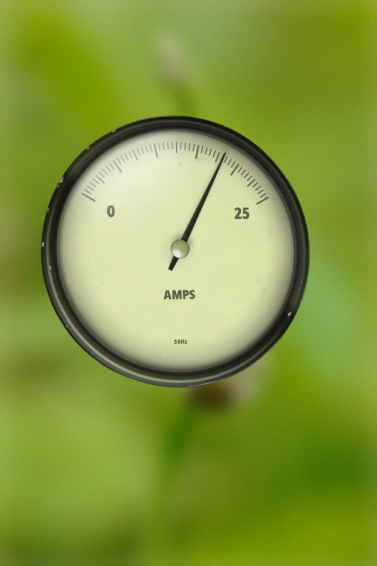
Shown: 18 (A)
